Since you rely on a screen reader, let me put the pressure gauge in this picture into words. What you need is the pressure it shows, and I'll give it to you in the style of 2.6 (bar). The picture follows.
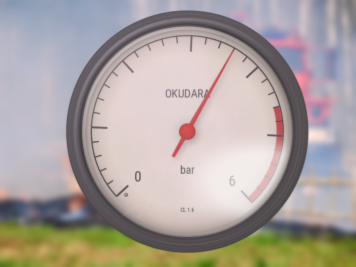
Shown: 3.6 (bar)
